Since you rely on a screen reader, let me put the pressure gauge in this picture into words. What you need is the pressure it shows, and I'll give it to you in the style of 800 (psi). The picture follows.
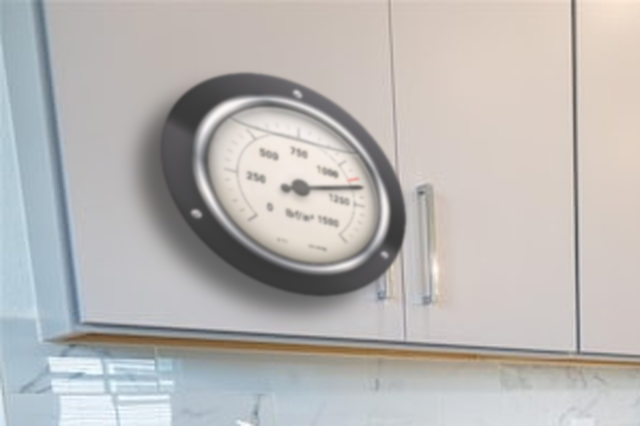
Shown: 1150 (psi)
